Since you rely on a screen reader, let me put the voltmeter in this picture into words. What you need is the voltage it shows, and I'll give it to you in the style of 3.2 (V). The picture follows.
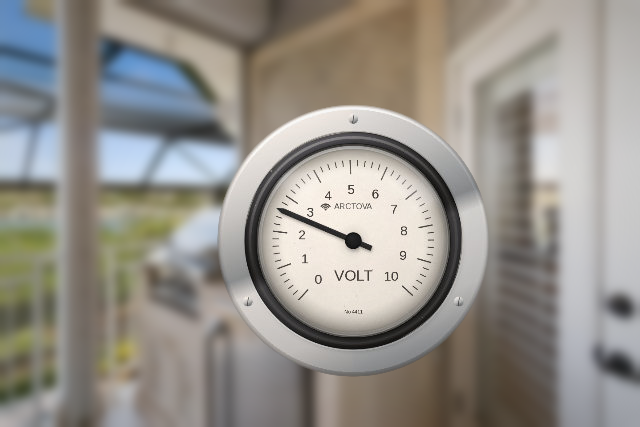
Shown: 2.6 (V)
